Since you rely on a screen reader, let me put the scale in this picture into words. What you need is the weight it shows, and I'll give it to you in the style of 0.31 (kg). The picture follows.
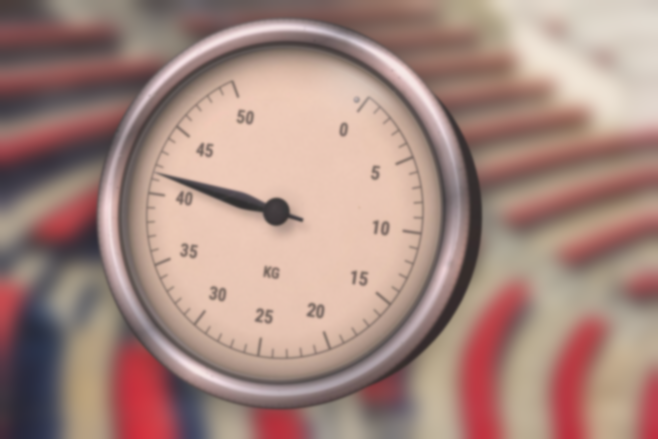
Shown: 41.5 (kg)
